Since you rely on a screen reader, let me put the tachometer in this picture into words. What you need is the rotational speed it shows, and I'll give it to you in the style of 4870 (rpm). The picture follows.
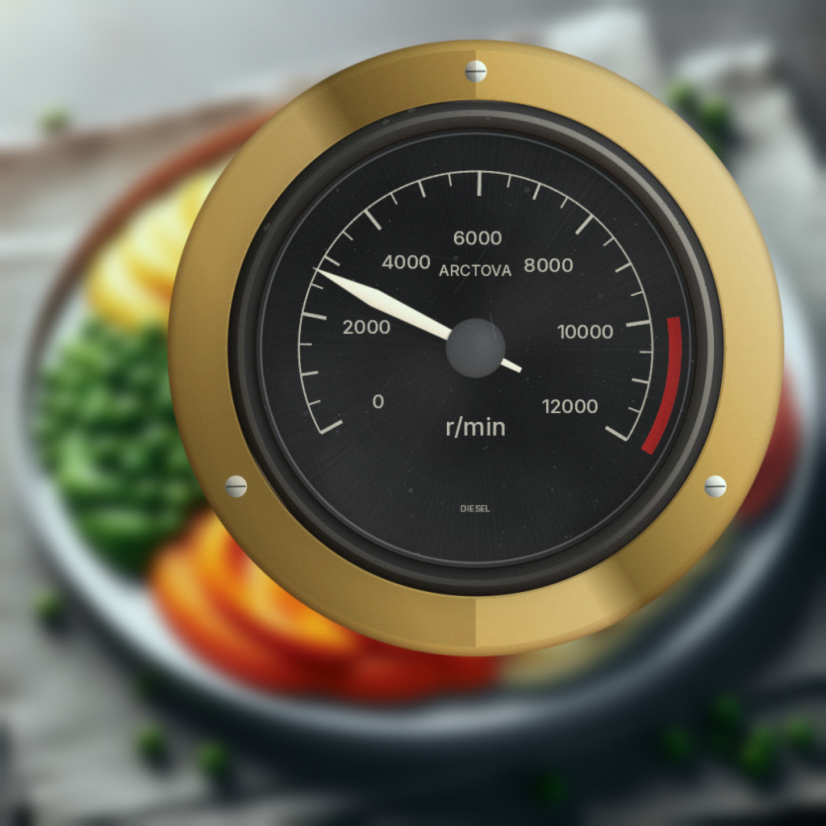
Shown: 2750 (rpm)
